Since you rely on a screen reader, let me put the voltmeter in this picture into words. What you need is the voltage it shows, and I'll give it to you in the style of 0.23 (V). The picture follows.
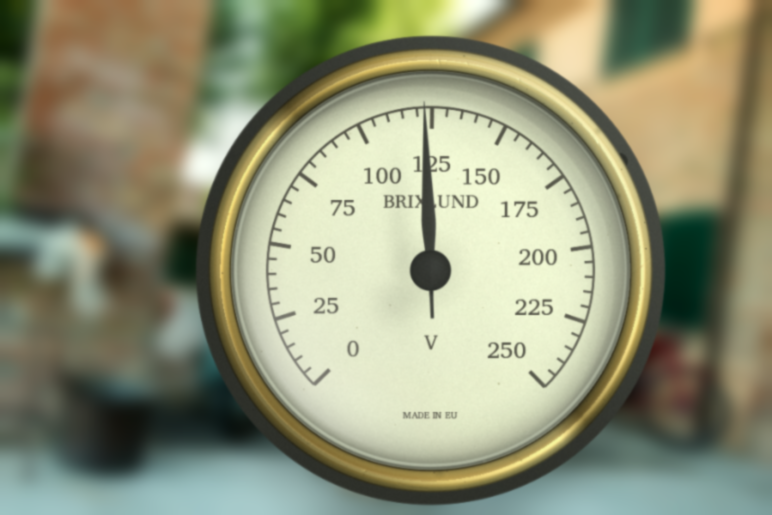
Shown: 122.5 (V)
